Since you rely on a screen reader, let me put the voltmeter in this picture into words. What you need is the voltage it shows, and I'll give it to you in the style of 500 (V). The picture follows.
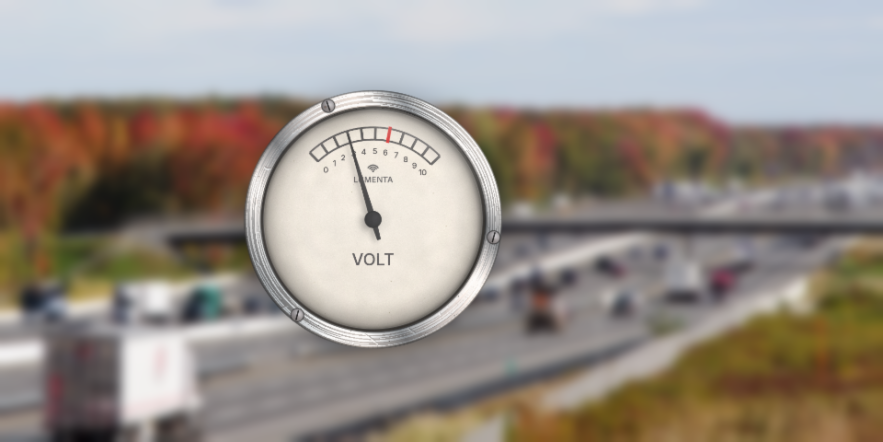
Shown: 3 (V)
